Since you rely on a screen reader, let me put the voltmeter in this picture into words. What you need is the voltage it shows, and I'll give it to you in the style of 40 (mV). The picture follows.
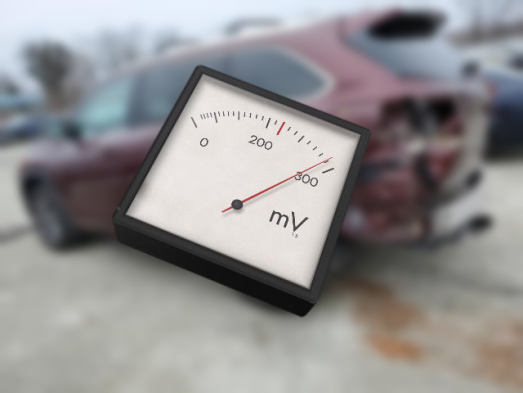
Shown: 290 (mV)
